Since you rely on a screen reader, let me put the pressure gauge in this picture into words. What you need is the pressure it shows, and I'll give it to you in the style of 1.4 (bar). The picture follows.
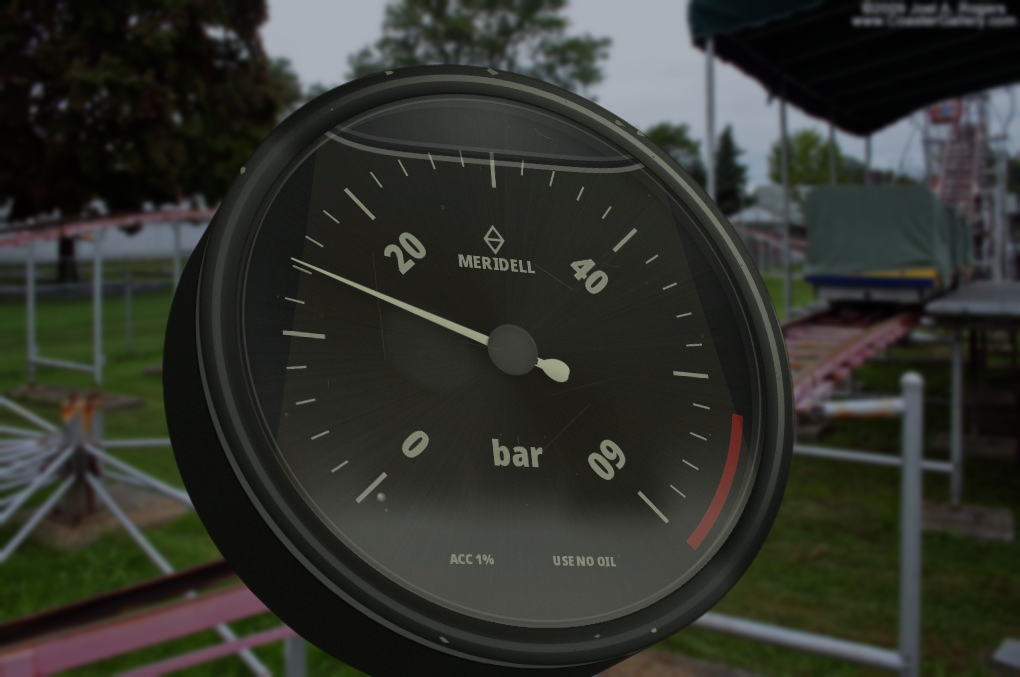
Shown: 14 (bar)
